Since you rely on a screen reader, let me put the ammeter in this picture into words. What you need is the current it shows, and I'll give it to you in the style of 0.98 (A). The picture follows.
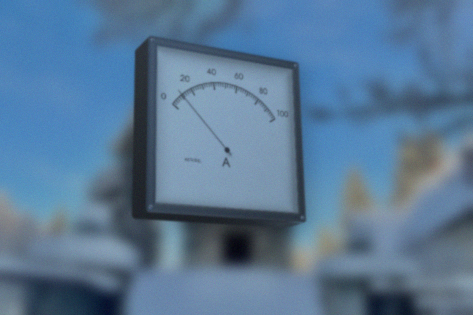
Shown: 10 (A)
